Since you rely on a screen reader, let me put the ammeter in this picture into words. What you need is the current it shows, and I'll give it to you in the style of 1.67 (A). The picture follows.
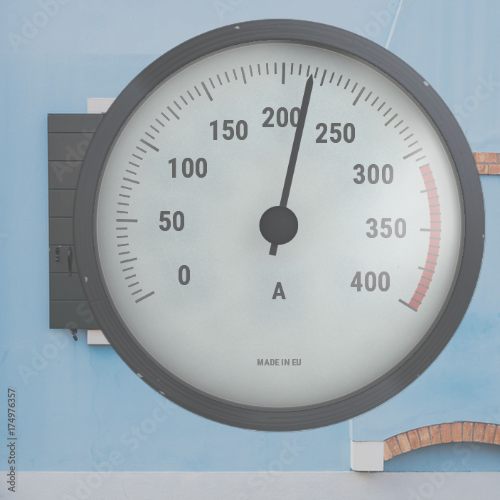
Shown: 217.5 (A)
